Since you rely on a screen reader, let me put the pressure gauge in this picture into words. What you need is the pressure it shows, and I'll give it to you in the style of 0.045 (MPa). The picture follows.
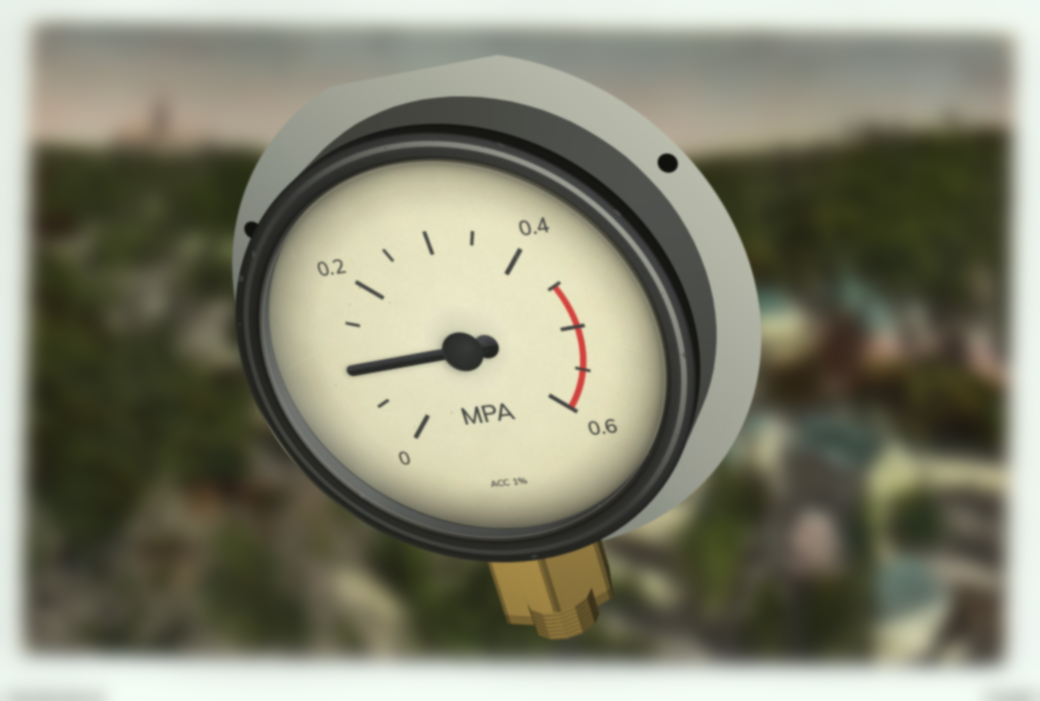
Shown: 0.1 (MPa)
